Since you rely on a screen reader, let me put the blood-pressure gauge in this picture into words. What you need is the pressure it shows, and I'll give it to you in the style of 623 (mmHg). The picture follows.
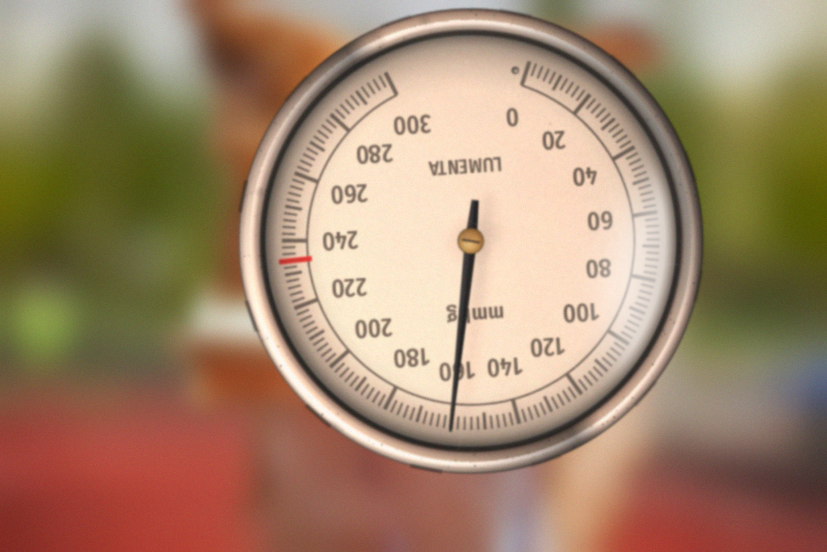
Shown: 160 (mmHg)
